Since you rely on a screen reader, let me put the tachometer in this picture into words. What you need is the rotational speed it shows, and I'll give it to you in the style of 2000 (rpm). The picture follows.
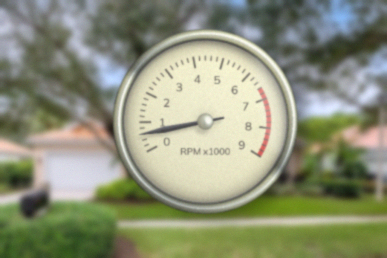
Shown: 600 (rpm)
